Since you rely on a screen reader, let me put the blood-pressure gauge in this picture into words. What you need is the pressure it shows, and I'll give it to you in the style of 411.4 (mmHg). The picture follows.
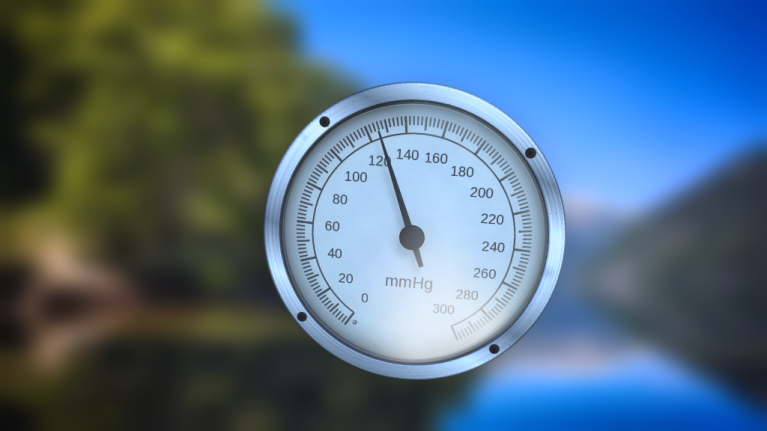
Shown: 126 (mmHg)
